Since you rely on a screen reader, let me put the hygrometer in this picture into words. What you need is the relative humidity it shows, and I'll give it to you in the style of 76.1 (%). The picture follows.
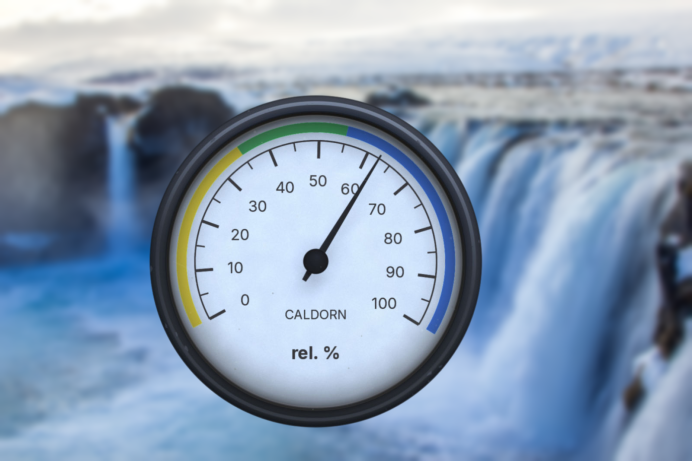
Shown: 62.5 (%)
